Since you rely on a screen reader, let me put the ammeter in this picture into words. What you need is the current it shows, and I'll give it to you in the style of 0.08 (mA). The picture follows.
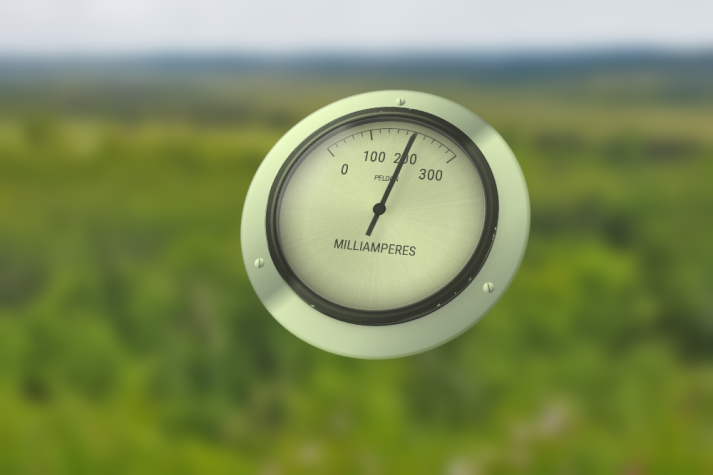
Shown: 200 (mA)
